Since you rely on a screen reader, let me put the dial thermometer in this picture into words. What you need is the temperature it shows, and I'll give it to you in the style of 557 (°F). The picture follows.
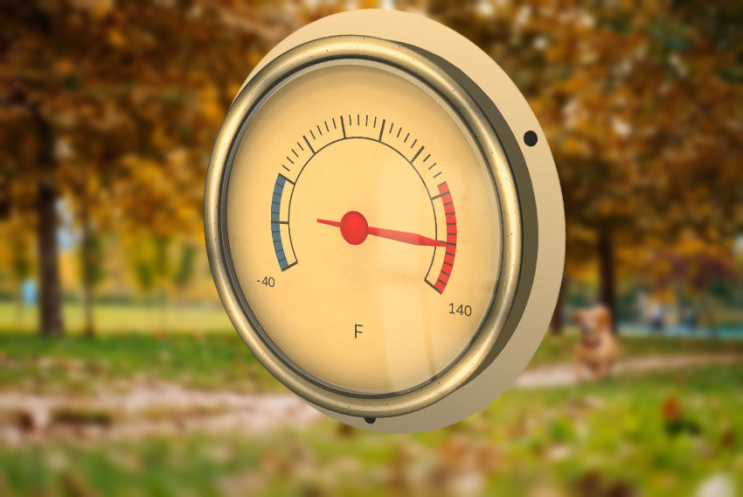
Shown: 120 (°F)
